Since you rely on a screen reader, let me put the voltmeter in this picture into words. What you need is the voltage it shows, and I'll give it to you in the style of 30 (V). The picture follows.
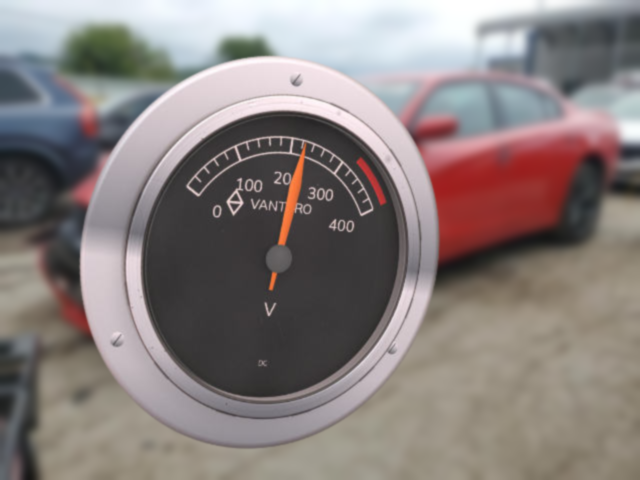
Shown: 220 (V)
